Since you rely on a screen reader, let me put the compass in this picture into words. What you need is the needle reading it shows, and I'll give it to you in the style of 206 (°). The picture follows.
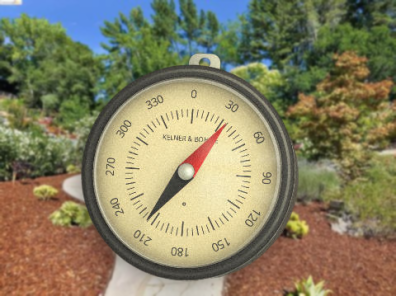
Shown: 35 (°)
